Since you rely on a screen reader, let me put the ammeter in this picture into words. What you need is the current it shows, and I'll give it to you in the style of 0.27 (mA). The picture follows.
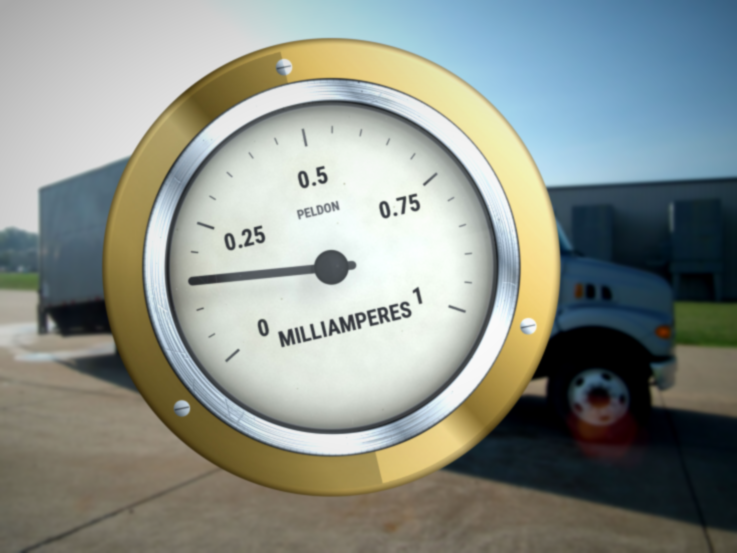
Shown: 0.15 (mA)
